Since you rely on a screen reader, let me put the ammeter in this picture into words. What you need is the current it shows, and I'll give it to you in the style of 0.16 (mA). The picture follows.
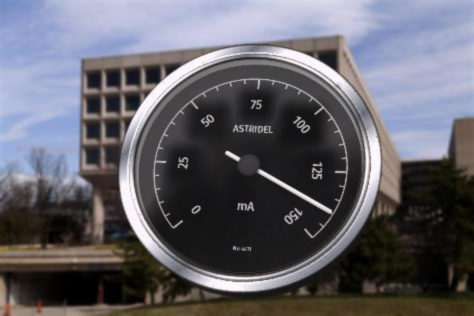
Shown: 140 (mA)
